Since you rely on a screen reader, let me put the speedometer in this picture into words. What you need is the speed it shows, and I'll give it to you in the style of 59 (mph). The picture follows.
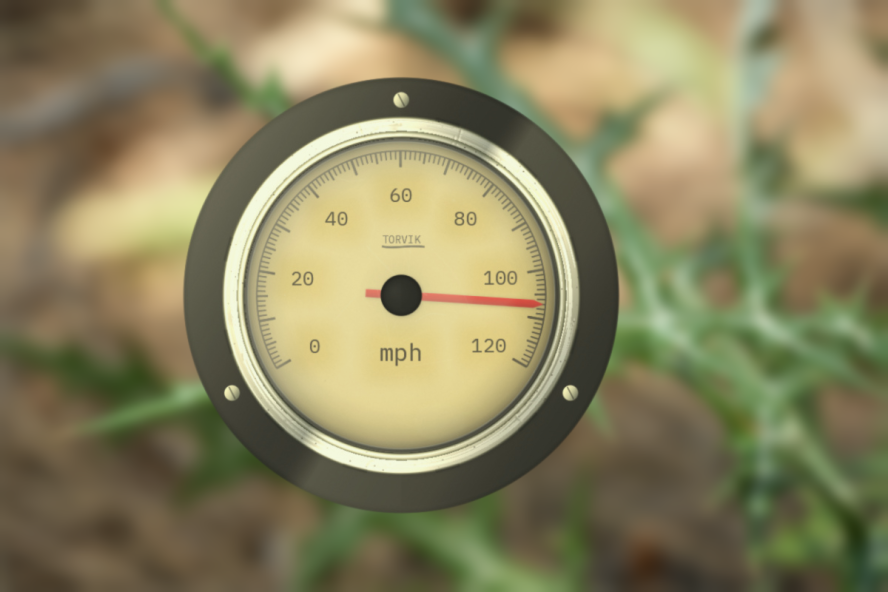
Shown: 107 (mph)
